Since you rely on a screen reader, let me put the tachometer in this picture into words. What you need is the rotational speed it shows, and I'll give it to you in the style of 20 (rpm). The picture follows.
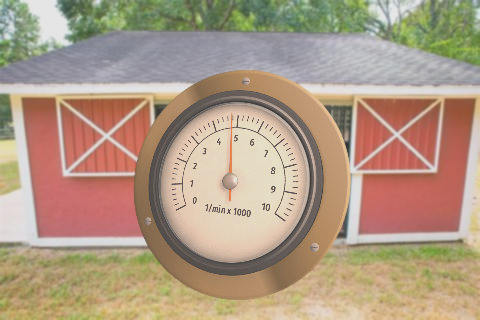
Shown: 4800 (rpm)
